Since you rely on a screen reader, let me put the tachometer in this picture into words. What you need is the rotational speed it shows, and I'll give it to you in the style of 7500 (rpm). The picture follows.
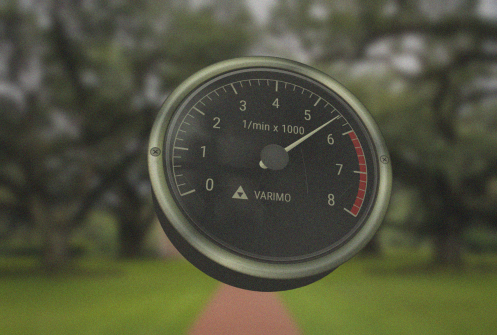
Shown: 5600 (rpm)
